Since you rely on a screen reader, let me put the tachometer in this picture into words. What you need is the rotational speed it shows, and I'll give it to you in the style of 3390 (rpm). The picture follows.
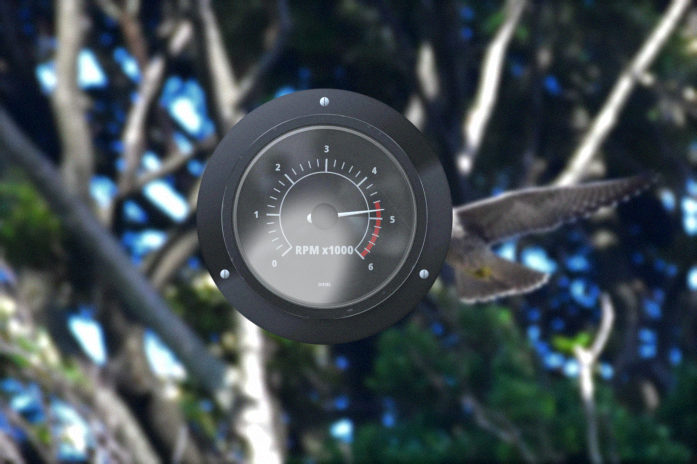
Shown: 4800 (rpm)
